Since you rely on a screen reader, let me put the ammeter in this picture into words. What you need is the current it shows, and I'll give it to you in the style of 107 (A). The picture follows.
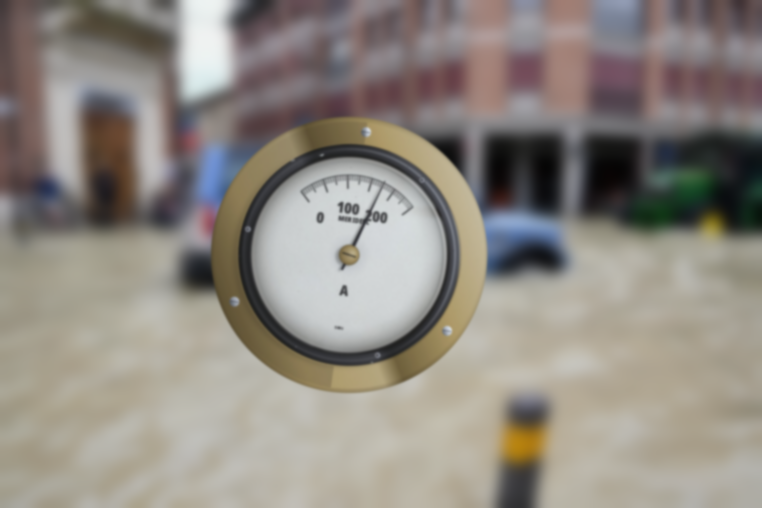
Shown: 175 (A)
